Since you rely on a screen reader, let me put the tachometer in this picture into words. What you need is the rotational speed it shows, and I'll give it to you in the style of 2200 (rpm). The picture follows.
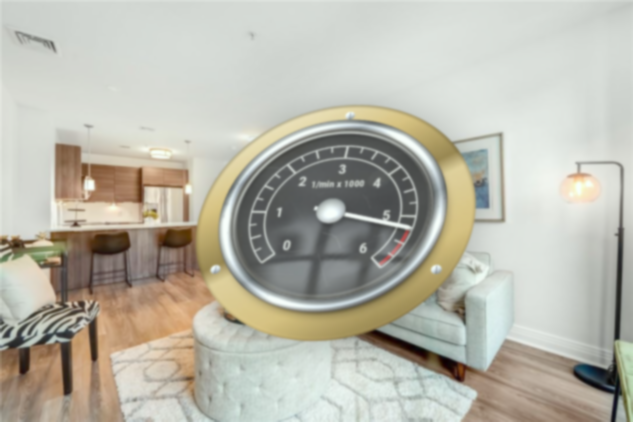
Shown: 5250 (rpm)
